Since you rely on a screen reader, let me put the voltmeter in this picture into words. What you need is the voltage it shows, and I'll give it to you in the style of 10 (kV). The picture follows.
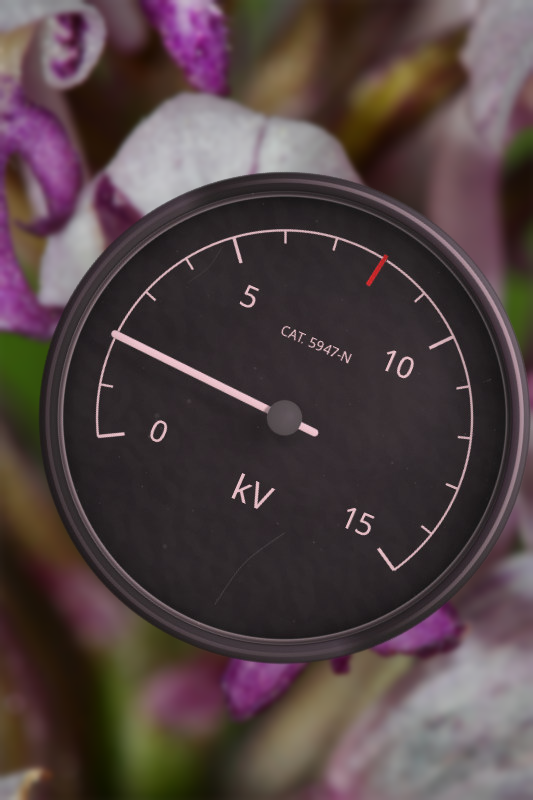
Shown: 2 (kV)
